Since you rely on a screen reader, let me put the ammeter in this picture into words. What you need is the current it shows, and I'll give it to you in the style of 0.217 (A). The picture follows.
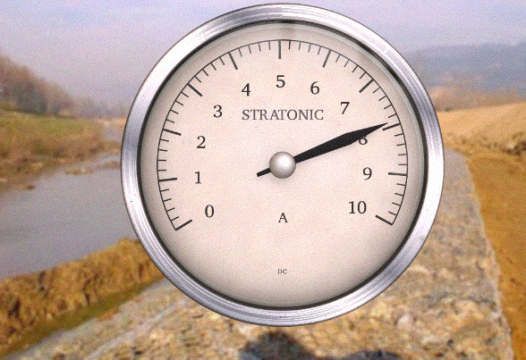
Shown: 7.9 (A)
